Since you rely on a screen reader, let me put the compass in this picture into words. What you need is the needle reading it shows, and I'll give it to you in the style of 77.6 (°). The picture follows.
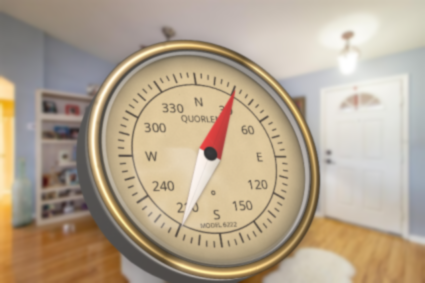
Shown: 30 (°)
